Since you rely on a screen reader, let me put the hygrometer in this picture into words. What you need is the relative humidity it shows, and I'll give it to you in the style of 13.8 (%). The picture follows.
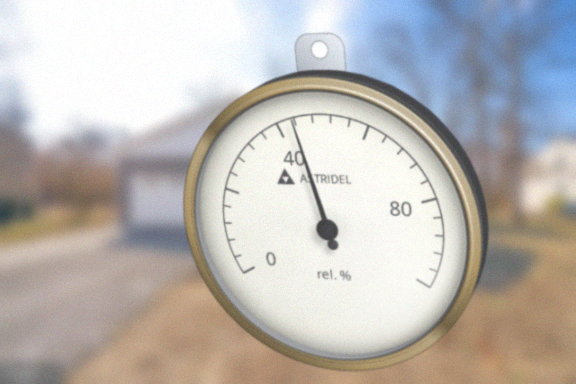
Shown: 44 (%)
